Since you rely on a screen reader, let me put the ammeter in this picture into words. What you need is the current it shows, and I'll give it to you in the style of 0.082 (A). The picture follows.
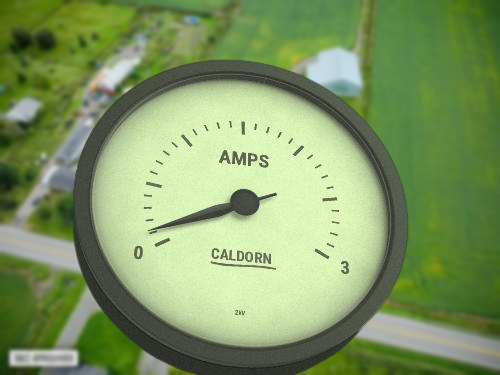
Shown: 0.1 (A)
